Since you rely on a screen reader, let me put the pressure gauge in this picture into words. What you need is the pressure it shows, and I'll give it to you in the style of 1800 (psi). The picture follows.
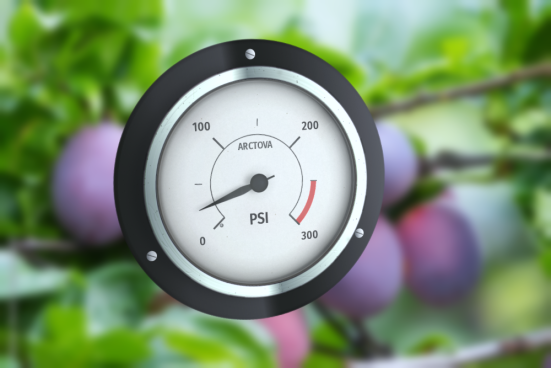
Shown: 25 (psi)
